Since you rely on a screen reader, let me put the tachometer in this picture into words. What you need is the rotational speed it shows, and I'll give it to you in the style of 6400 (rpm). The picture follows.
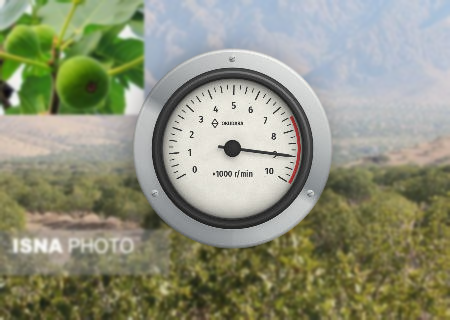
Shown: 9000 (rpm)
